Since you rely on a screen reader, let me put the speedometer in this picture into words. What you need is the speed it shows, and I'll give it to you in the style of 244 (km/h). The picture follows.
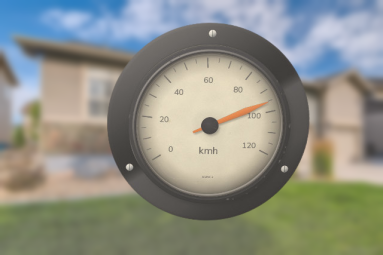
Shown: 95 (km/h)
